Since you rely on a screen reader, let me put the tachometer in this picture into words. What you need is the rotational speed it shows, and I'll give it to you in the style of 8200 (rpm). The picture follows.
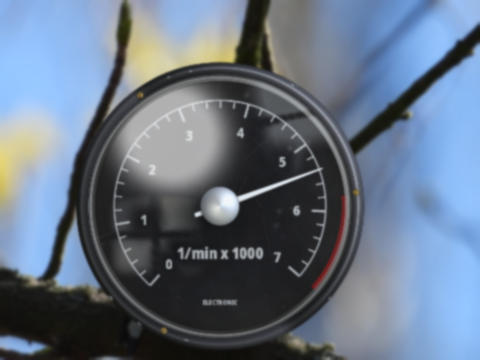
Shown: 5400 (rpm)
